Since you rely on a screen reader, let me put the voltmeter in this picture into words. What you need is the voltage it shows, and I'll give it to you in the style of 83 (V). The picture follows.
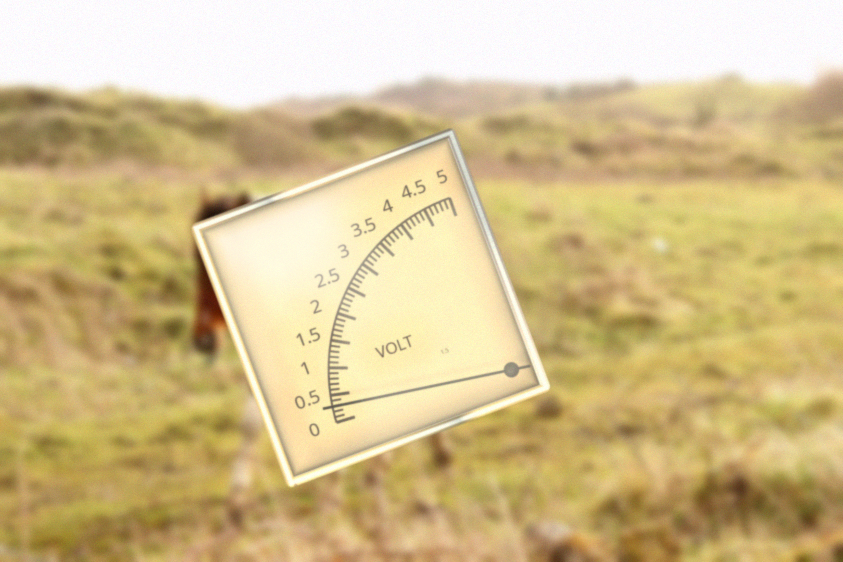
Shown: 0.3 (V)
